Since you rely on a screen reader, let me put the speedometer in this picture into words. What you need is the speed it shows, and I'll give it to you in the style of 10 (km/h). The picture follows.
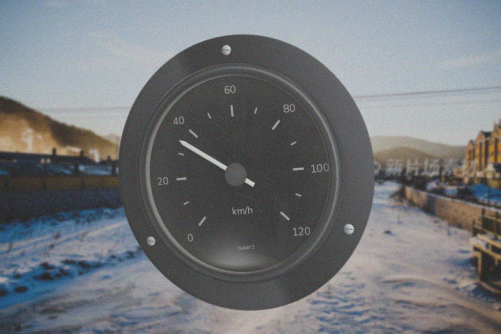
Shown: 35 (km/h)
